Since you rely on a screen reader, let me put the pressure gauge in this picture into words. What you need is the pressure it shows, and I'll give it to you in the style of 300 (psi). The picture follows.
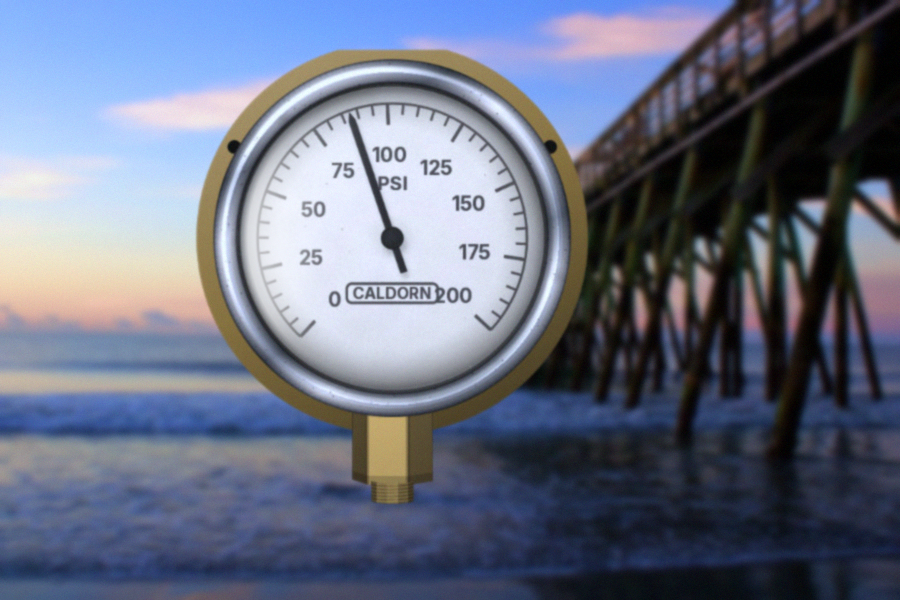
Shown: 87.5 (psi)
